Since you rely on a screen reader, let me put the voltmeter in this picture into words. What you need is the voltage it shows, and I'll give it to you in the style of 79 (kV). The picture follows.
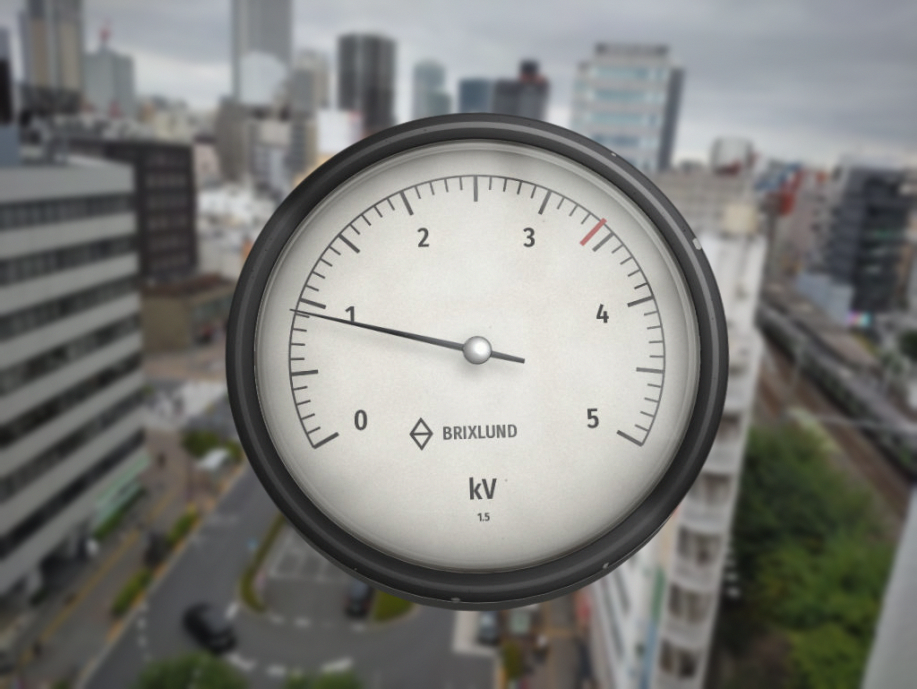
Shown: 0.9 (kV)
